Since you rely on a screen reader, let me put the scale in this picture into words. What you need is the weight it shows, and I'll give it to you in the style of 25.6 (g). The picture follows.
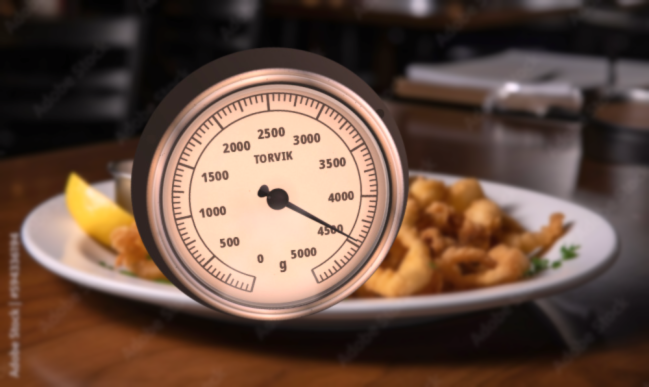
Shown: 4450 (g)
